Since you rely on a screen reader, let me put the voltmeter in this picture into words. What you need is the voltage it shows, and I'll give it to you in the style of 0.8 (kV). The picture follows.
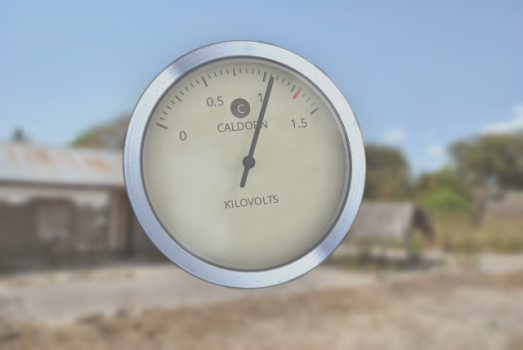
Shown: 1.05 (kV)
